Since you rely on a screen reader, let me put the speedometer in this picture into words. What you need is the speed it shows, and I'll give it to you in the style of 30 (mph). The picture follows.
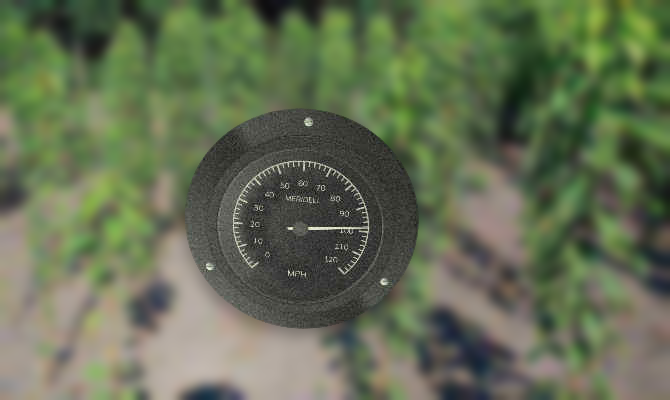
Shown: 98 (mph)
